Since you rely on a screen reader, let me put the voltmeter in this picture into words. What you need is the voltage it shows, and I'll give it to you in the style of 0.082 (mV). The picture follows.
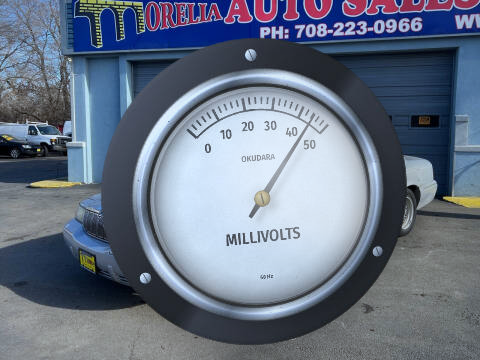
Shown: 44 (mV)
